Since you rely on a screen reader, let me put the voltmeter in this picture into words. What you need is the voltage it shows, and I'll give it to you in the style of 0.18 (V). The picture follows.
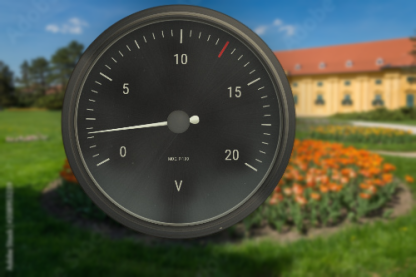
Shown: 1.75 (V)
